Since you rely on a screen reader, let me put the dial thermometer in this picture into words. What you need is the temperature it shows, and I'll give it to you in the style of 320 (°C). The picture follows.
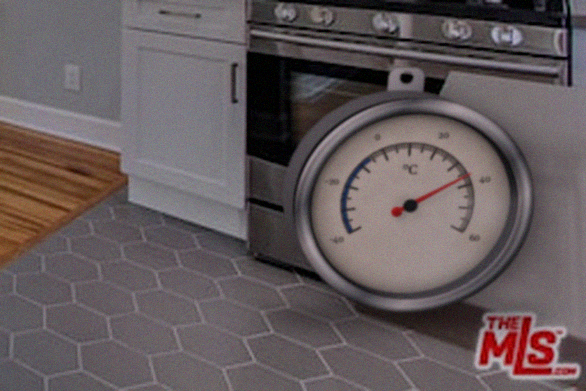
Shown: 35 (°C)
